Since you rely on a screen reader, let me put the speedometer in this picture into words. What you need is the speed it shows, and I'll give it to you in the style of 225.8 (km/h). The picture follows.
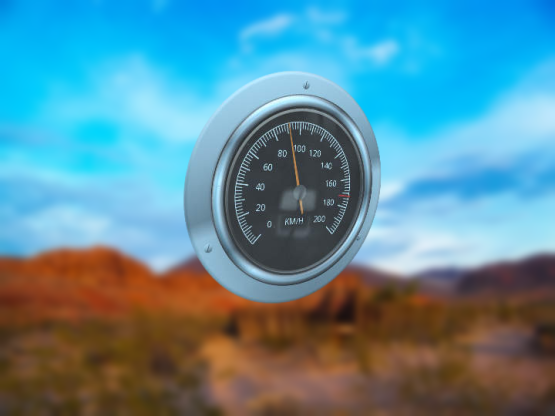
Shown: 90 (km/h)
